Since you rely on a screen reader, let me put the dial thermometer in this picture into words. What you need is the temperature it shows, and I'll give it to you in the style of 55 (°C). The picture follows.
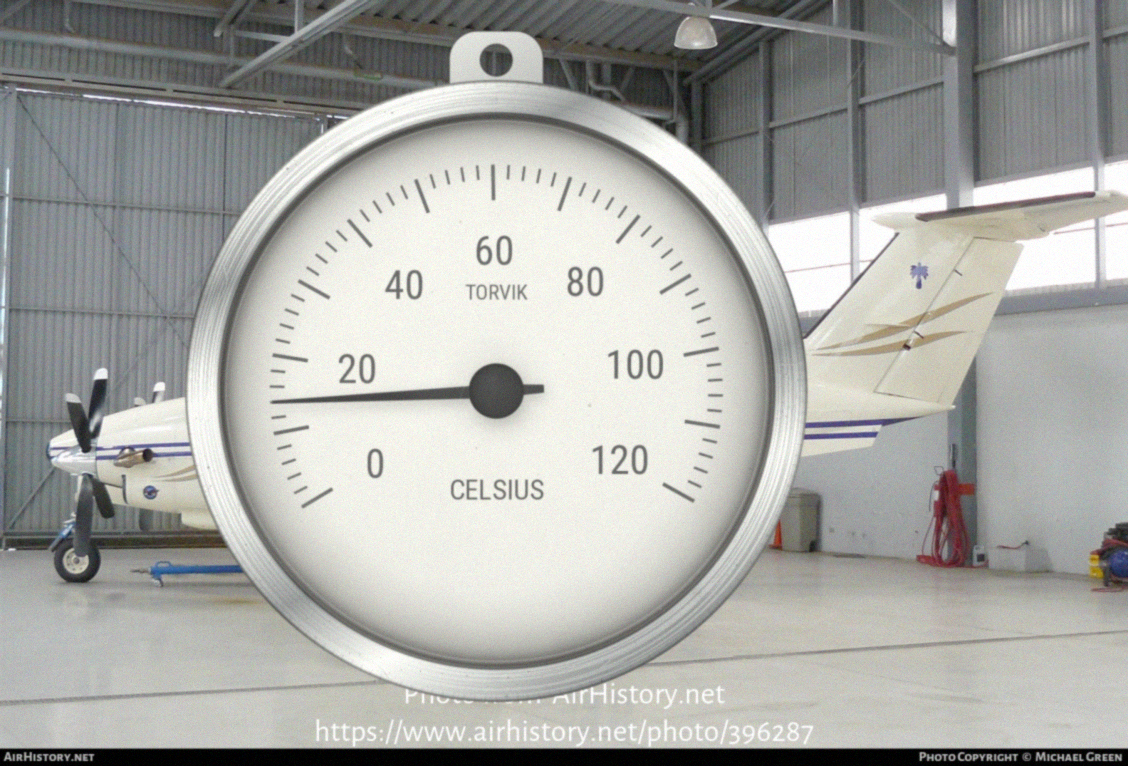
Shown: 14 (°C)
